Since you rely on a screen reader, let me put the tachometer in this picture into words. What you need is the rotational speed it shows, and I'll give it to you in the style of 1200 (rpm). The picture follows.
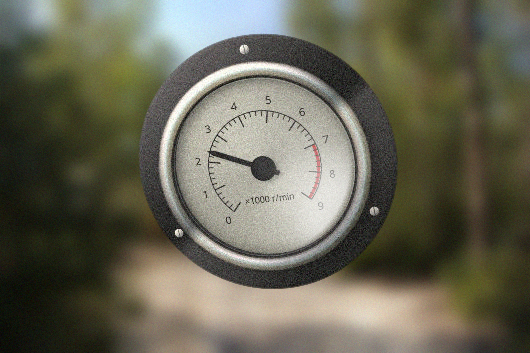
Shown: 2400 (rpm)
